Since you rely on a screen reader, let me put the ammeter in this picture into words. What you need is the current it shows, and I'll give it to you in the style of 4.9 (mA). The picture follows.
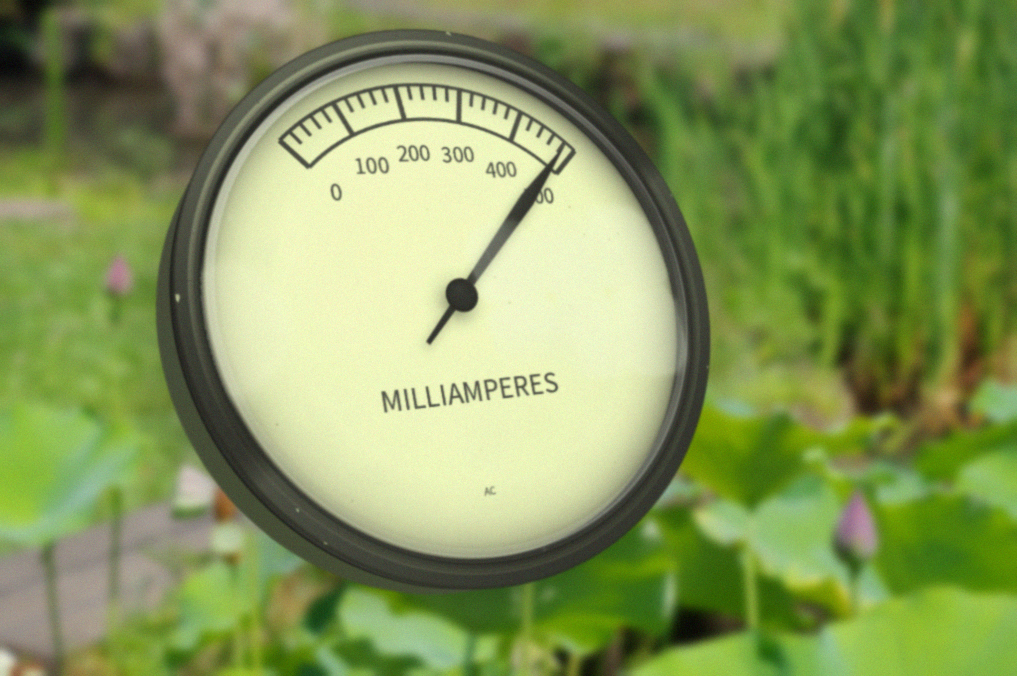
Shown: 480 (mA)
